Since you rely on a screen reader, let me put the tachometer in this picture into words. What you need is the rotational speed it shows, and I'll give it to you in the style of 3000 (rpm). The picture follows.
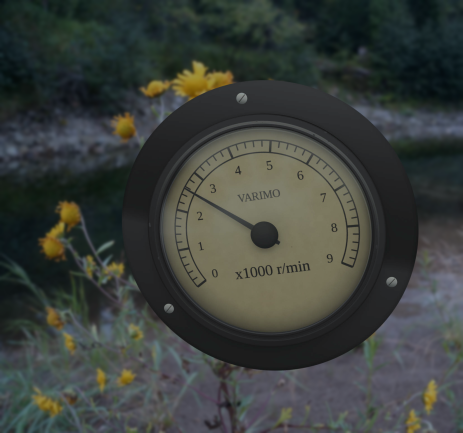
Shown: 2600 (rpm)
